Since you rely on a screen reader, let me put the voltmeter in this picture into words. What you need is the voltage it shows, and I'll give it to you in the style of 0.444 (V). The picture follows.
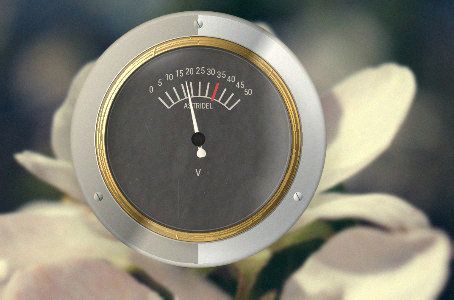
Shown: 17.5 (V)
